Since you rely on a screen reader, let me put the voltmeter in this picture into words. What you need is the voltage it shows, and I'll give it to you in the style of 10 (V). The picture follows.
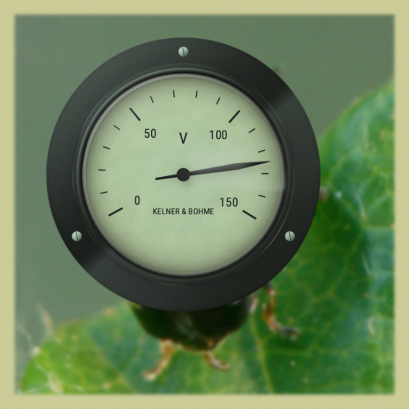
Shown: 125 (V)
